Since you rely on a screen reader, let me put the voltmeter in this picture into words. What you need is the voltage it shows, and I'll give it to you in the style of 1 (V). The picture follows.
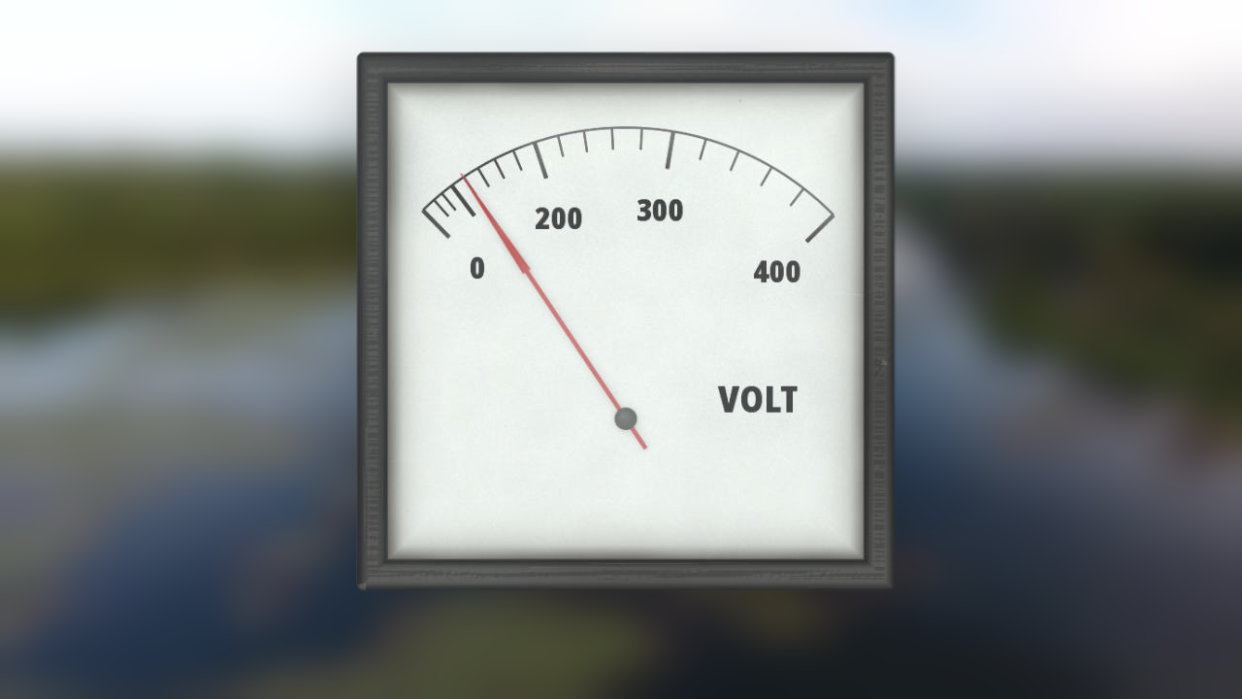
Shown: 120 (V)
